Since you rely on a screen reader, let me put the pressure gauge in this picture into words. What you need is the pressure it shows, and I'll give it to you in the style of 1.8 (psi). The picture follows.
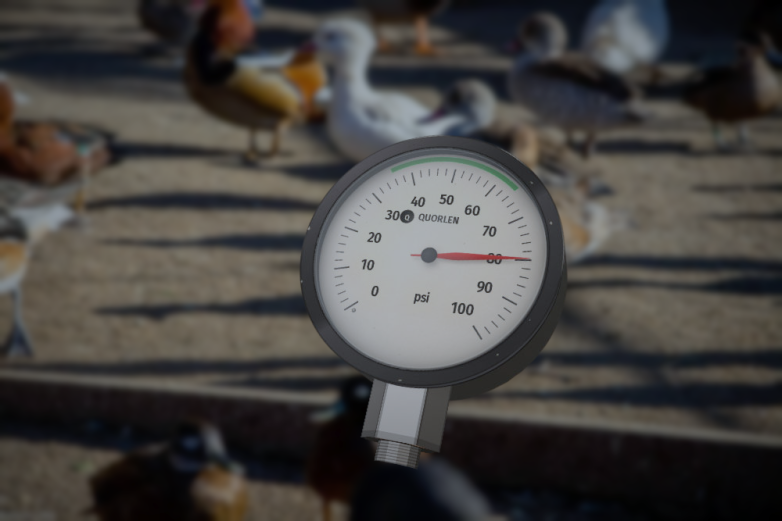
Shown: 80 (psi)
